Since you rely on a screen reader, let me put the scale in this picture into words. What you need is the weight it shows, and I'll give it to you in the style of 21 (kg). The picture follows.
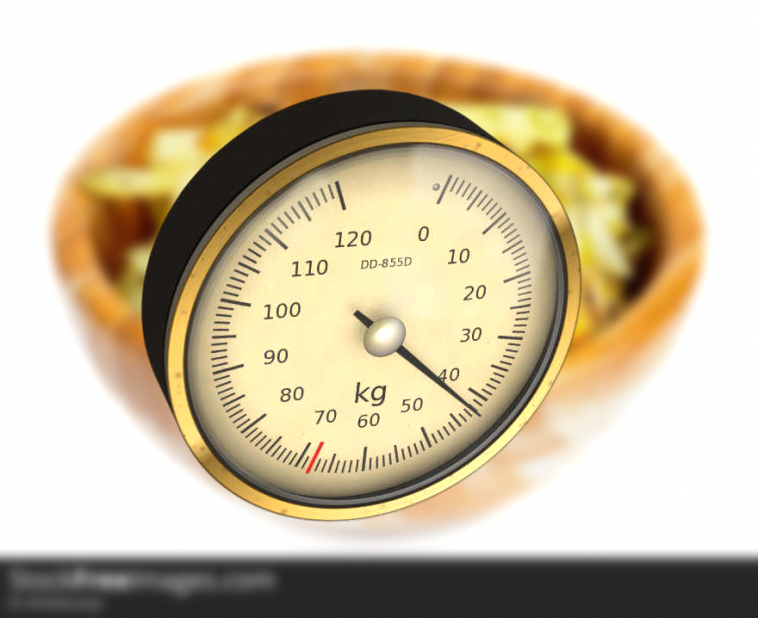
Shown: 42 (kg)
